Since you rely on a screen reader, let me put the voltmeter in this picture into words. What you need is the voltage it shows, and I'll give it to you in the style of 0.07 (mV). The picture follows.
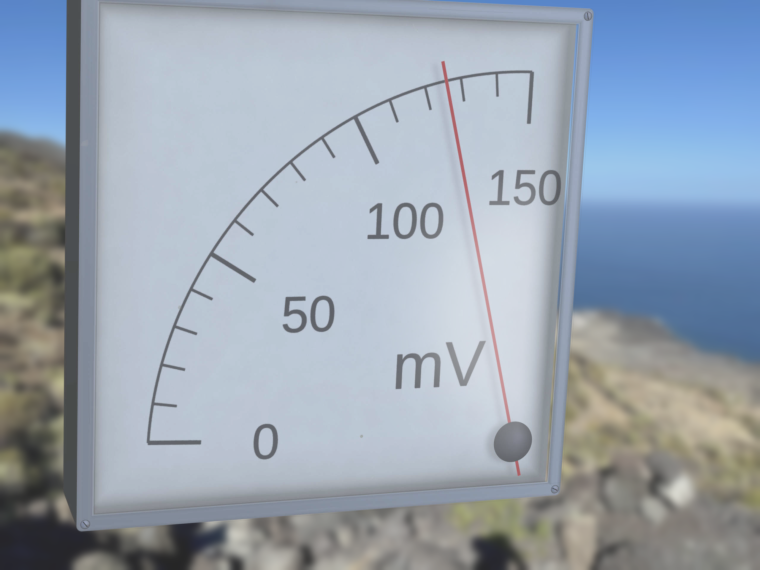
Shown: 125 (mV)
